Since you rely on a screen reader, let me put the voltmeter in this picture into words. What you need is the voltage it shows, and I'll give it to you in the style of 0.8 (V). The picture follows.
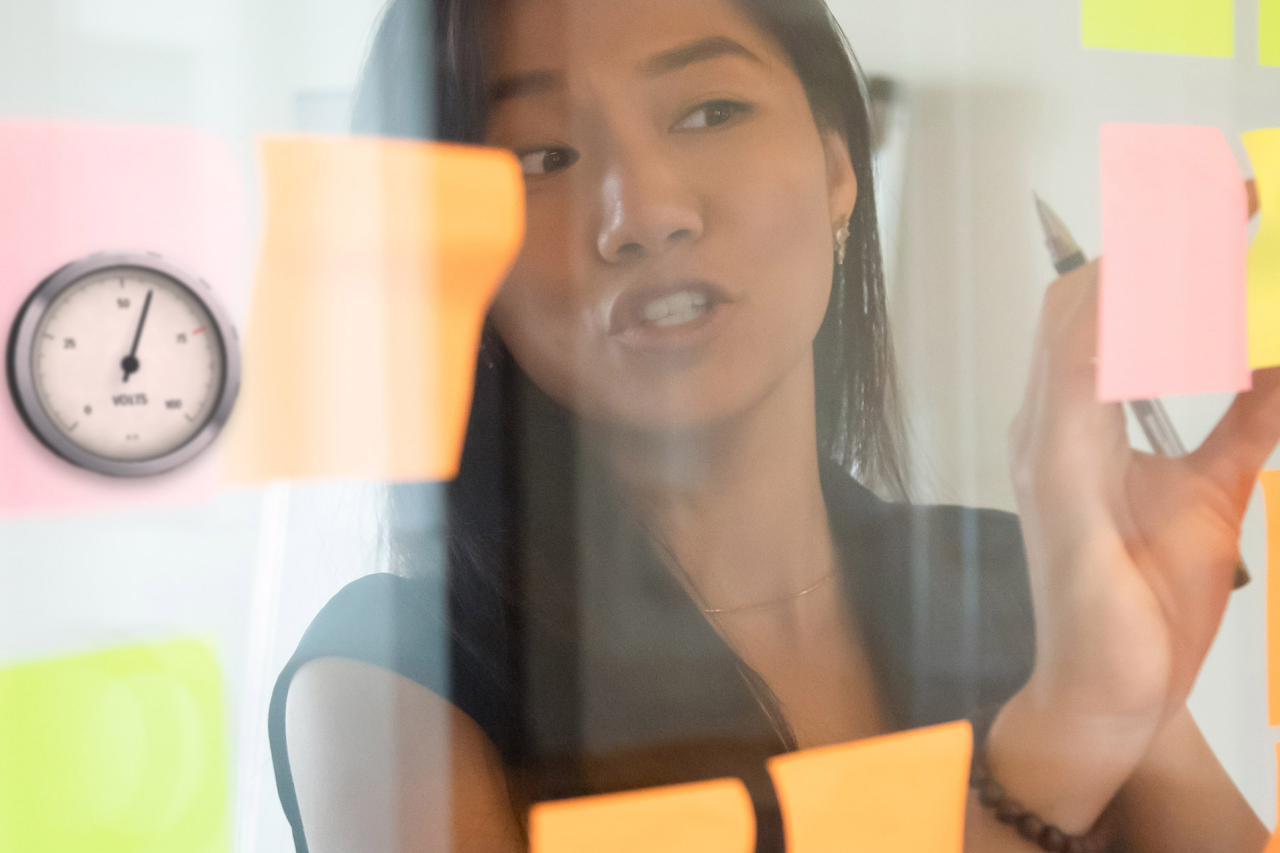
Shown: 57.5 (V)
